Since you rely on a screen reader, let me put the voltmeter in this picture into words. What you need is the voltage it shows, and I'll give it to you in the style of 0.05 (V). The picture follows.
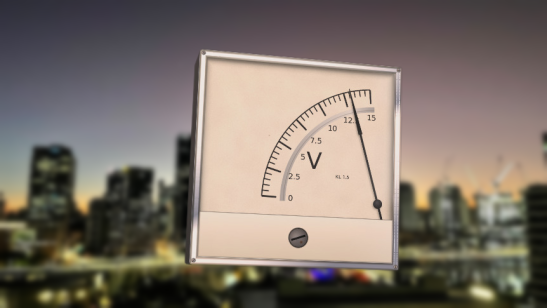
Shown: 13 (V)
